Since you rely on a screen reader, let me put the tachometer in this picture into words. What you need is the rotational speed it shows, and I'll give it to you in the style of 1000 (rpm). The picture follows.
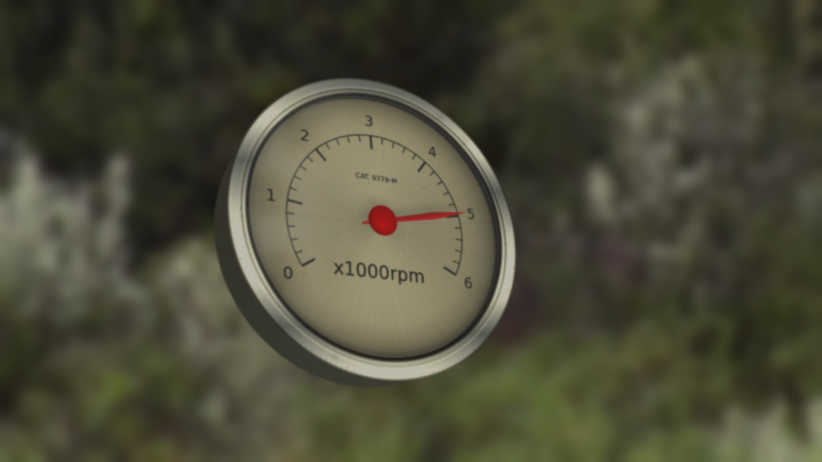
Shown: 5000 (rpm)
